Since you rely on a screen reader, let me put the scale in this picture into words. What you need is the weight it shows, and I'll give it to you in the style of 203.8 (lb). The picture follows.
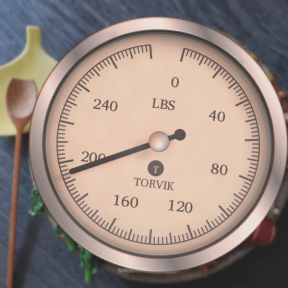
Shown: 194 (lb)
